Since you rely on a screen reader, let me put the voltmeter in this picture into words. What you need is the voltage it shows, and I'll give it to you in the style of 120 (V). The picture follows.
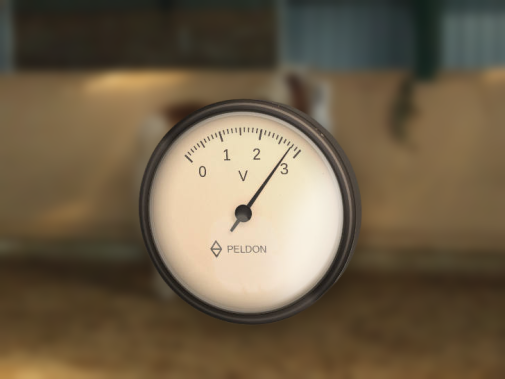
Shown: 2.8 (V)
